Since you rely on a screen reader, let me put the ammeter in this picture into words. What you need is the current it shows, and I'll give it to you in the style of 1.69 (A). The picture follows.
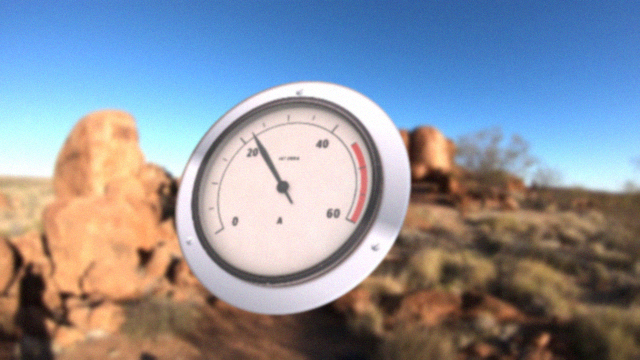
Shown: 22.5 (A)
